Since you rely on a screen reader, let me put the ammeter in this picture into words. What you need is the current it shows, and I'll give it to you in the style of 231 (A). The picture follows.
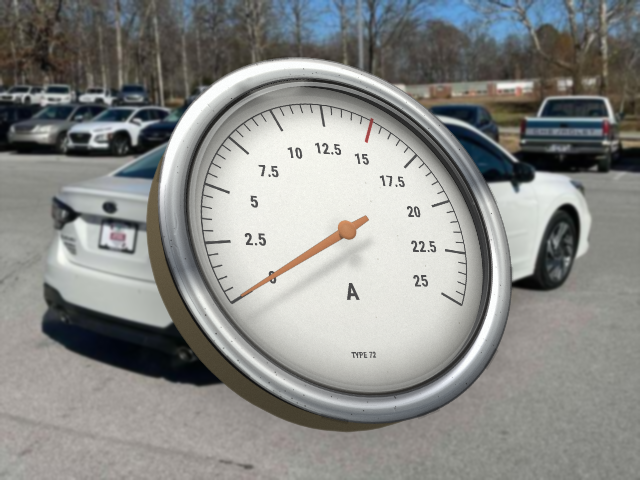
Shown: 0 (A)
